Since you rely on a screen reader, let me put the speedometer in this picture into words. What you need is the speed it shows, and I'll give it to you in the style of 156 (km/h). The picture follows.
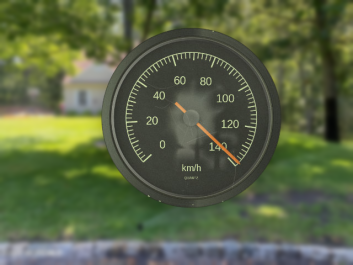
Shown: 138 (km/h)
